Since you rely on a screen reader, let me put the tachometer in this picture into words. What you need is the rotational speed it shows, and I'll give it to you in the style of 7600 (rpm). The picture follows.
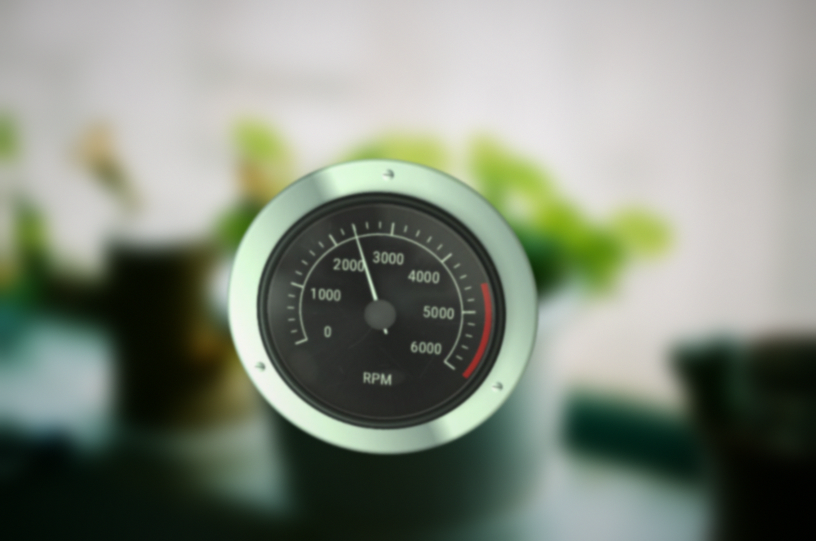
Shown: 2400 (rpm)
